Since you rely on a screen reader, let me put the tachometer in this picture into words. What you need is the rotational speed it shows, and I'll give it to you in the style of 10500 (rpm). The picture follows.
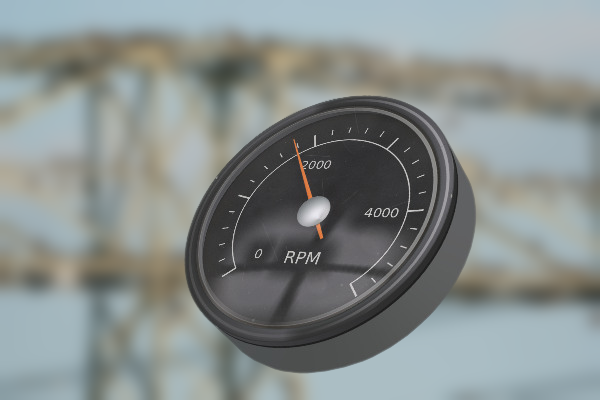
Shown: 1800 (rpm)
